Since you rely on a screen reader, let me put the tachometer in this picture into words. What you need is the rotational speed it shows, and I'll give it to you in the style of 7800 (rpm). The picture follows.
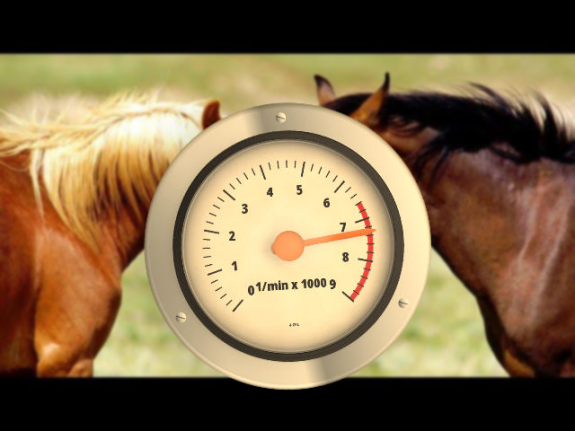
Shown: 7300 (rpm)
